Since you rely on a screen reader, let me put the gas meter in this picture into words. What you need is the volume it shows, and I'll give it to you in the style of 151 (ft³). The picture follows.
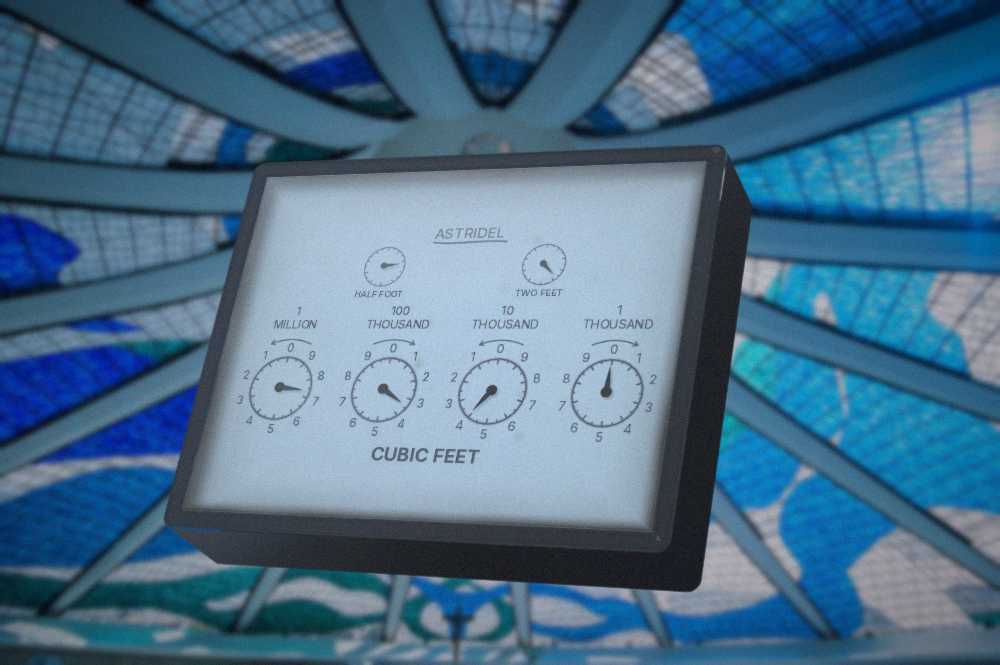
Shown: 734000 (ft³)
